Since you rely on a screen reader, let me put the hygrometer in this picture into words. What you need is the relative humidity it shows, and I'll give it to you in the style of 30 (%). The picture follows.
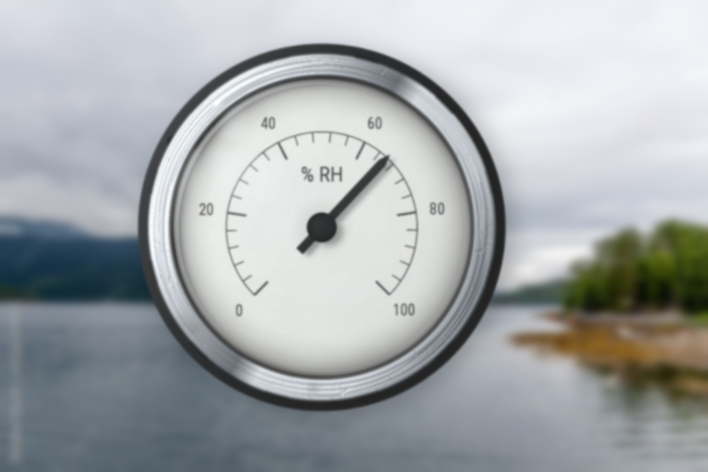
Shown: 66 (%)
